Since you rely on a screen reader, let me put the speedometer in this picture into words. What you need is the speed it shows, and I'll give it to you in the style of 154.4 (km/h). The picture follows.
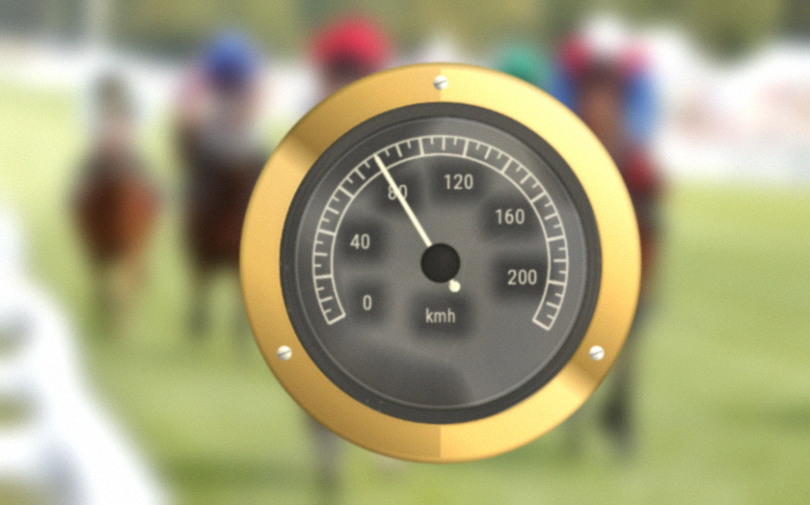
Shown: 80 (km/h)
